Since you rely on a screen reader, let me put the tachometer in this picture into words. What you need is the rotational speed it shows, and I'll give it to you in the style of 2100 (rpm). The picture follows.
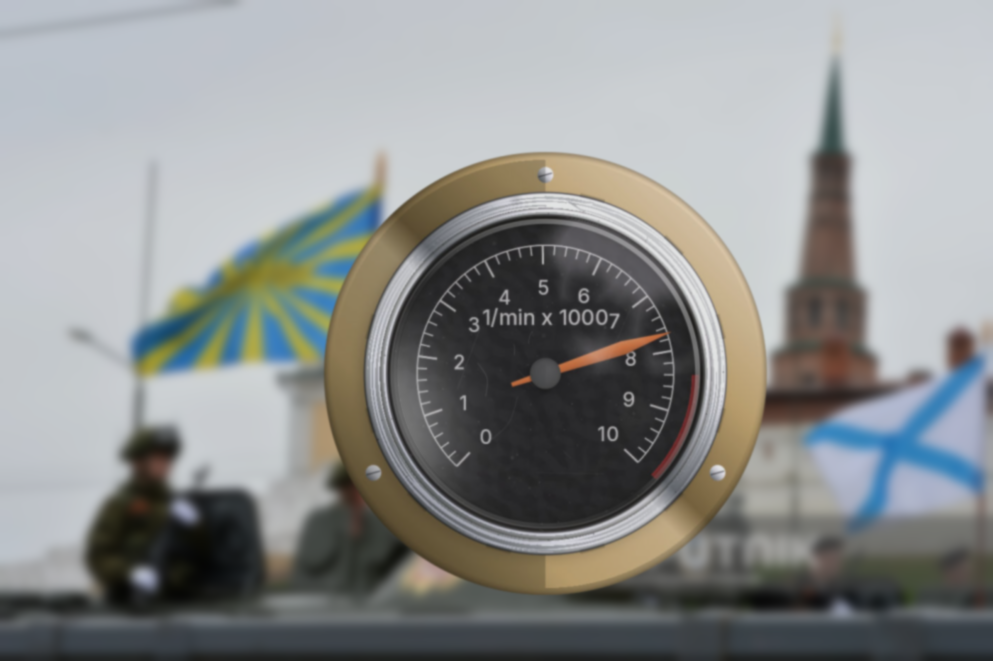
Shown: 7700 (rpm)
